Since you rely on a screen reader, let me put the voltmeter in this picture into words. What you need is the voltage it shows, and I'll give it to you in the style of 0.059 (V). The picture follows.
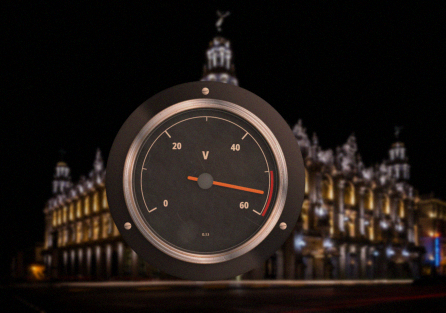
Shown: 55 (V)
